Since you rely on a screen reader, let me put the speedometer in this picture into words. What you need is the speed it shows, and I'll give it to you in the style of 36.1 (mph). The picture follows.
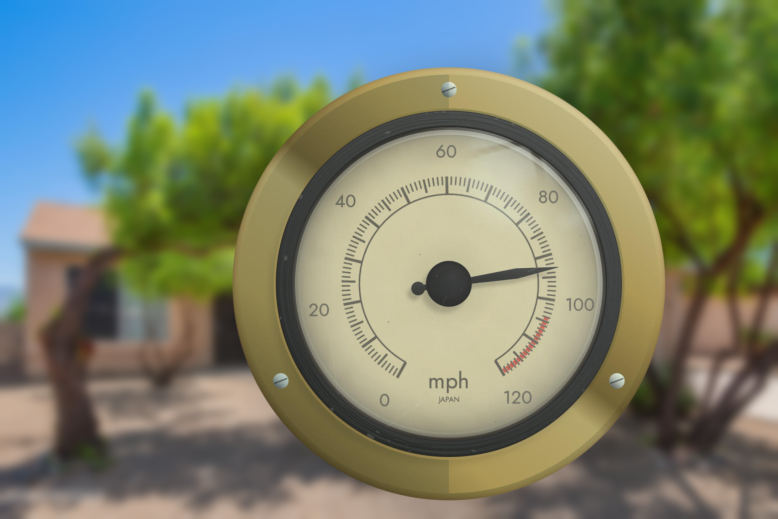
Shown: 93 (mph)
